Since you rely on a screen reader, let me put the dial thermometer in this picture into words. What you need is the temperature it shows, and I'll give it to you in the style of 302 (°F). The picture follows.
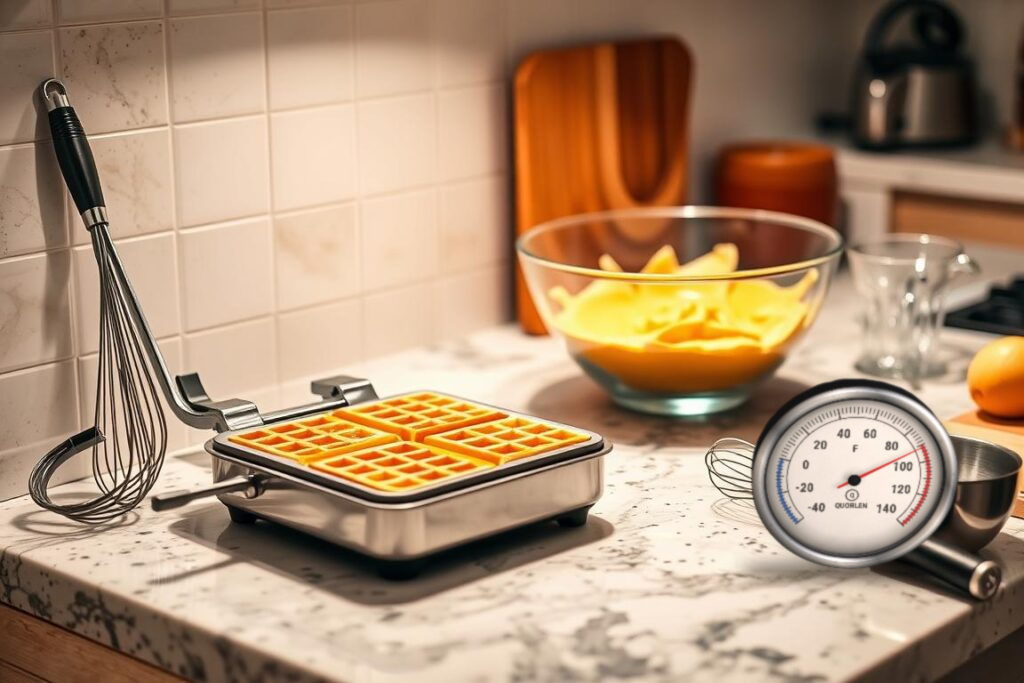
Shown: 90 (°F)
